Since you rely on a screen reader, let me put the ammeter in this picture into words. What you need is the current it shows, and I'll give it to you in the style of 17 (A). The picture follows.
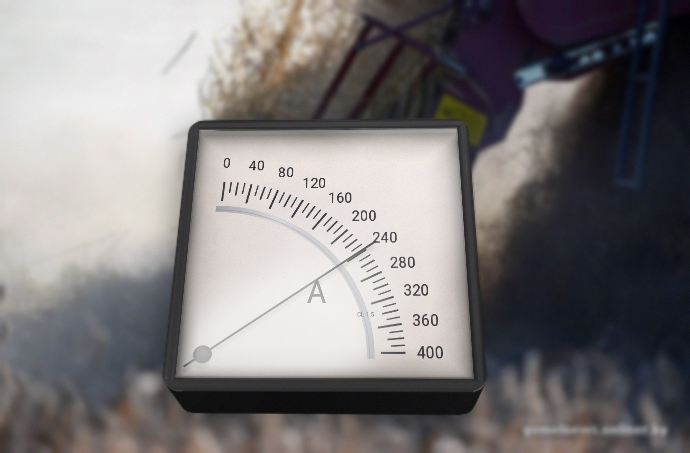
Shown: 240 (A)
